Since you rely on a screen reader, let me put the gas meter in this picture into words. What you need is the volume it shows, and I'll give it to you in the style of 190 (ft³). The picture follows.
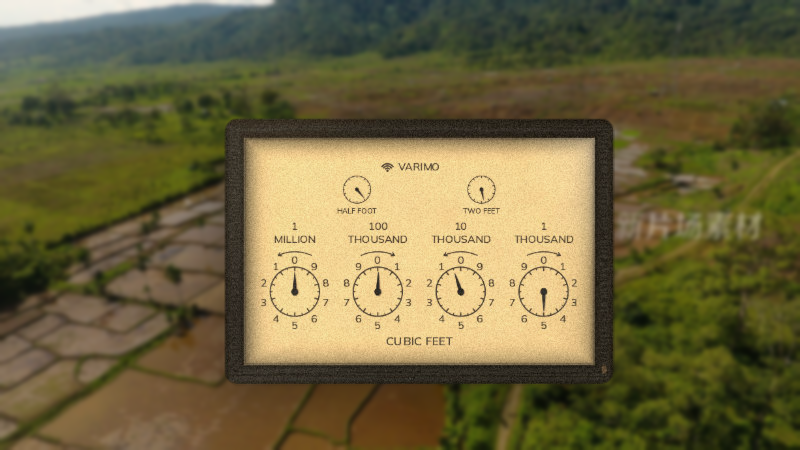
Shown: 500 (ft³)
